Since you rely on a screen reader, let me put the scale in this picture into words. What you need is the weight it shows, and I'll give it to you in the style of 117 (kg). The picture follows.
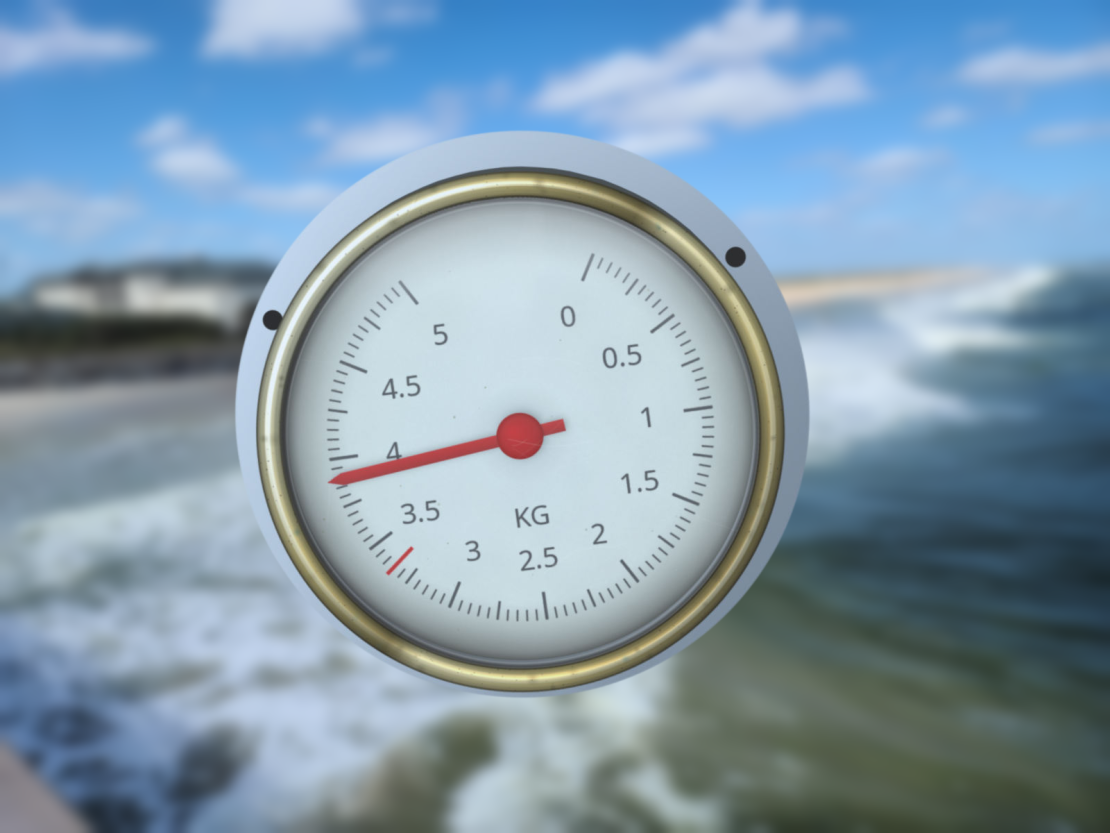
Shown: 3.9 (kg)
